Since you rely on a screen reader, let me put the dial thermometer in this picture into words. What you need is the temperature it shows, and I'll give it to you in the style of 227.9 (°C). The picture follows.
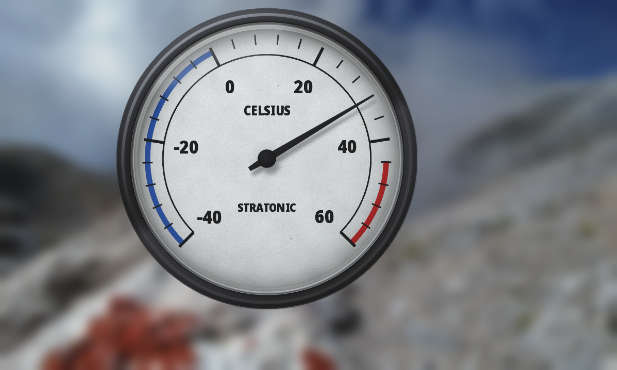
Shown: 32 (°C)
